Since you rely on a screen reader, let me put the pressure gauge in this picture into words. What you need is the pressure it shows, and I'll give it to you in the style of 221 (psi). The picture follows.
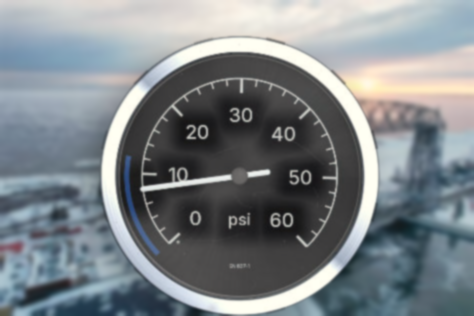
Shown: 8 (psi)
